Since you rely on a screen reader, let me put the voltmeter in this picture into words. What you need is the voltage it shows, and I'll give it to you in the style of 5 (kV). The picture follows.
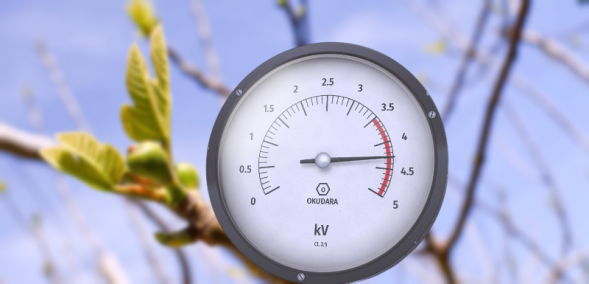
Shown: 4.3 (kV)
